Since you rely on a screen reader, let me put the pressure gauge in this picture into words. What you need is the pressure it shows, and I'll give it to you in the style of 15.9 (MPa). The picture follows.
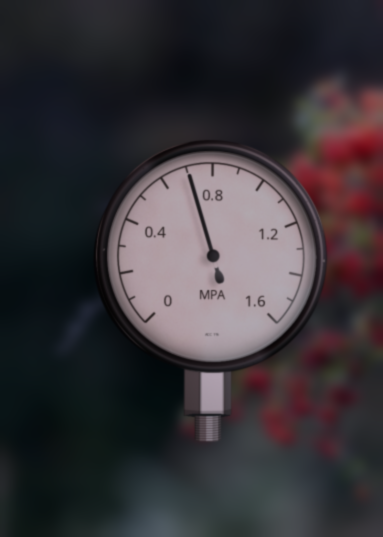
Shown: 0.7 (MPa)
